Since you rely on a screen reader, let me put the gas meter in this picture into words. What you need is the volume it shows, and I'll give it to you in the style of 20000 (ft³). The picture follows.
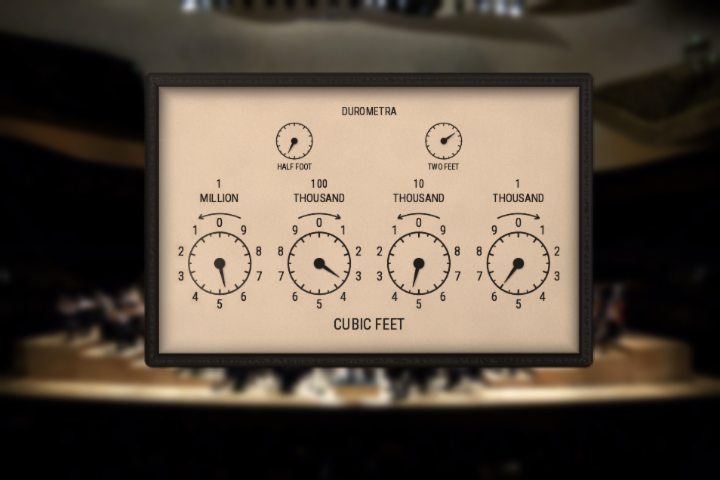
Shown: 534600 (ft³)
